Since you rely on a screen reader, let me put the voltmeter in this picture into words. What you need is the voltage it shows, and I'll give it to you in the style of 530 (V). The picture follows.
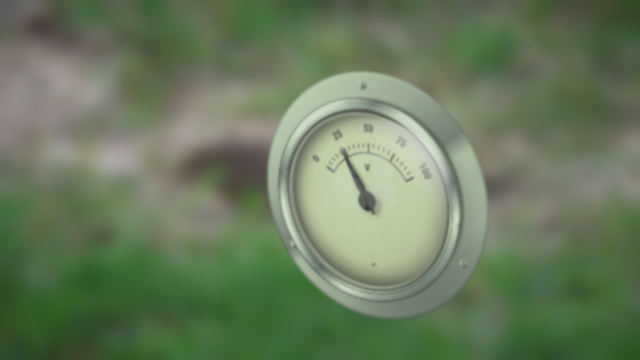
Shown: 25 (V)
